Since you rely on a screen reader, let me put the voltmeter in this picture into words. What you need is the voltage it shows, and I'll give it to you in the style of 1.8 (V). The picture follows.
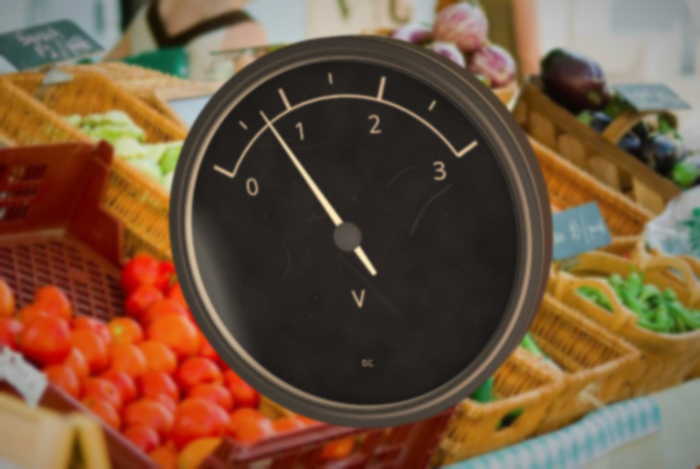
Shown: 0.75 (V)
